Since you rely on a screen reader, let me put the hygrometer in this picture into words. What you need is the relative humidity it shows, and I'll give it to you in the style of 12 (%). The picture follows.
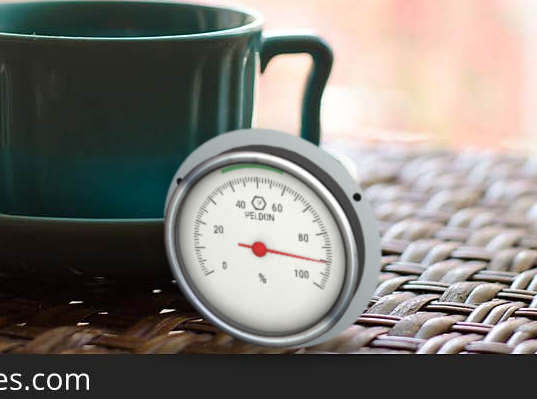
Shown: 90 (%)
